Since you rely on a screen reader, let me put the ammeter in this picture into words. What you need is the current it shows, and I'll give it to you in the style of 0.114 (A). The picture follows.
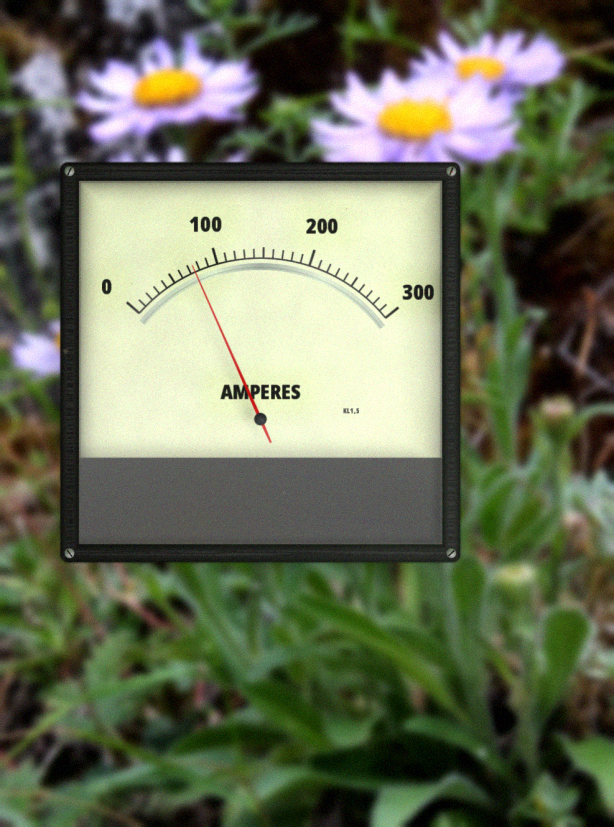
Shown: 75 (A)
